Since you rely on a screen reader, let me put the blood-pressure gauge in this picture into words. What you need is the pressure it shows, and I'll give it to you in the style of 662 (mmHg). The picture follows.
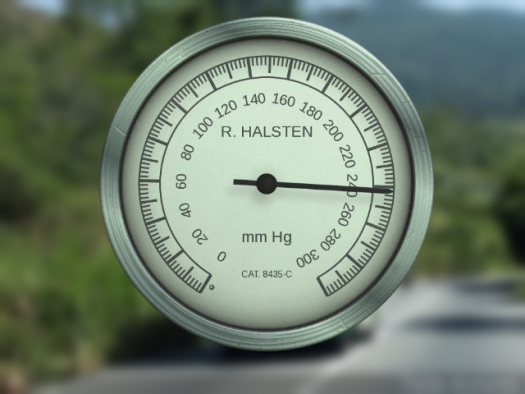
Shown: 242 (mmHg)
